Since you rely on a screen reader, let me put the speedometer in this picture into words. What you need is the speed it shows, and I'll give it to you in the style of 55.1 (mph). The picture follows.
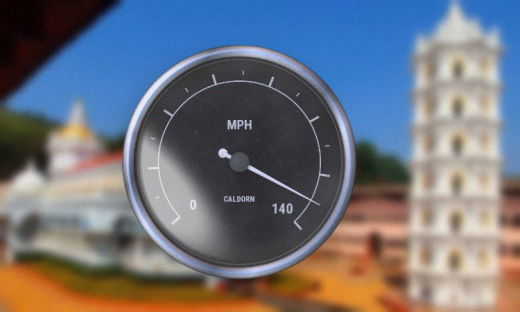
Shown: 130 (mph)
